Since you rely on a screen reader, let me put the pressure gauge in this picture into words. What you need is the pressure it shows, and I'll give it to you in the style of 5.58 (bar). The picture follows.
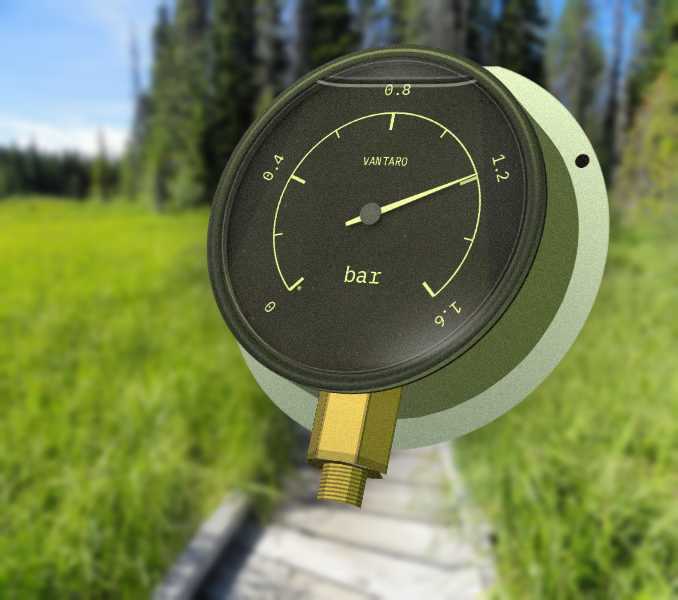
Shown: 1.2 (bar)
